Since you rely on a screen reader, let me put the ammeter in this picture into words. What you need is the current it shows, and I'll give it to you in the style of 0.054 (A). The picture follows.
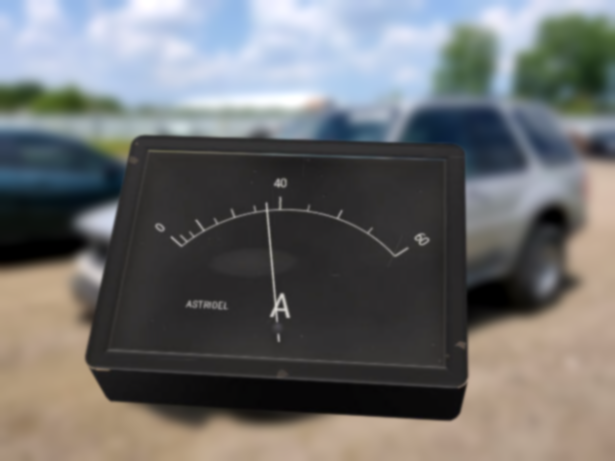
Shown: 37.5 (A)
